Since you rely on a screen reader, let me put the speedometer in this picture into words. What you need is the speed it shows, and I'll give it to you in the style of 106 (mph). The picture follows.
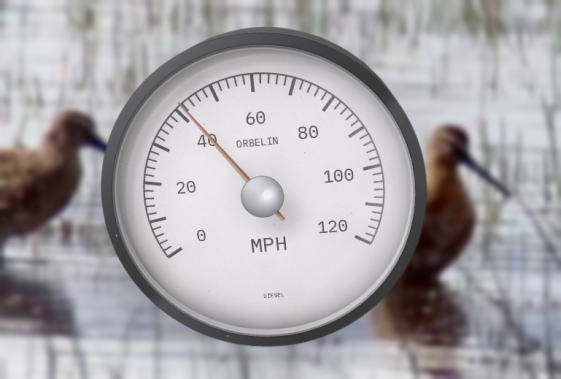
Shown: 42 (mph)
